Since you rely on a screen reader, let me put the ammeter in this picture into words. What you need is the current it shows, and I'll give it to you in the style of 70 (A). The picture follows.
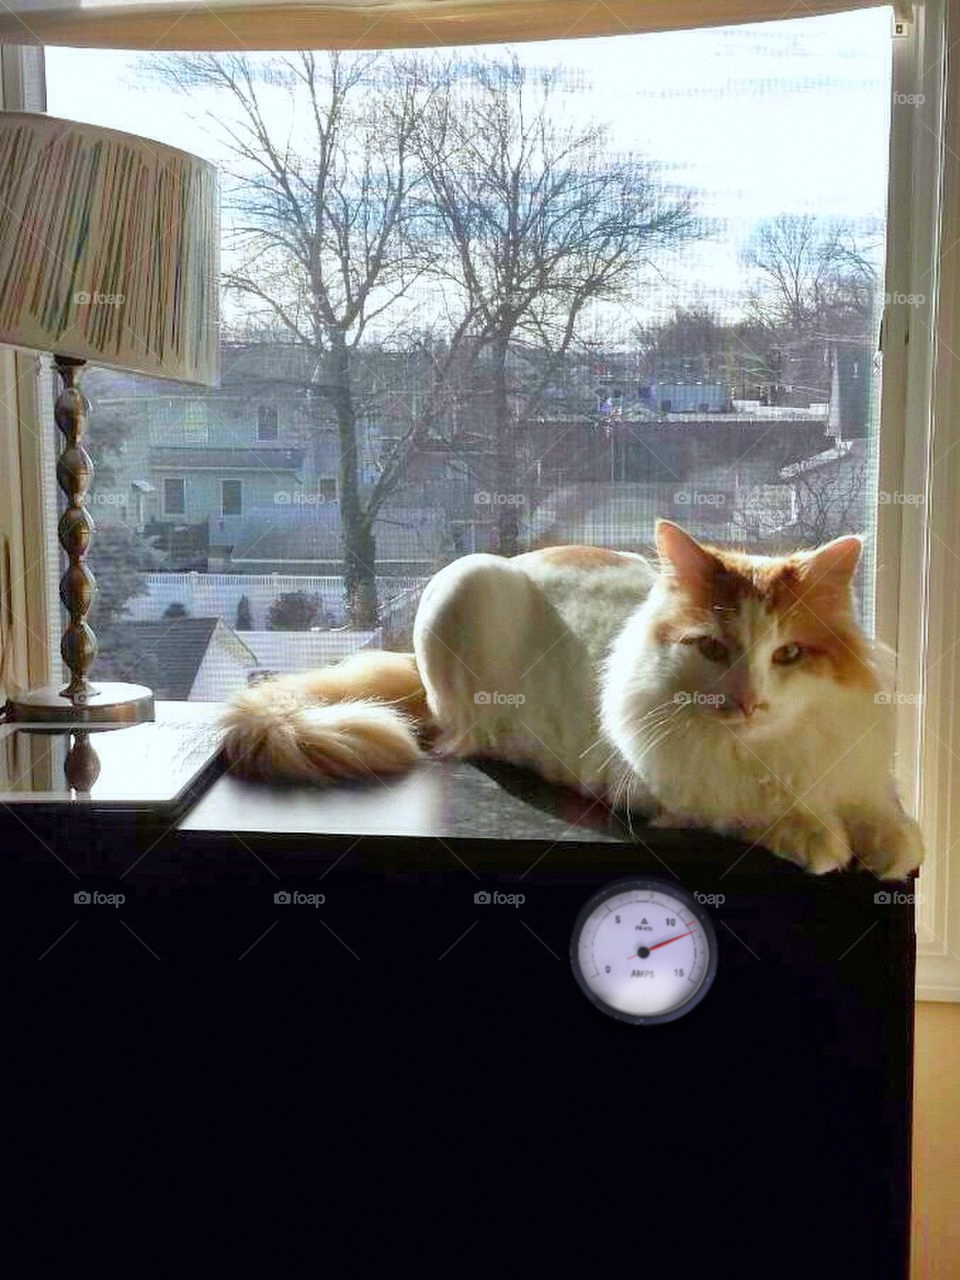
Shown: 11.5 (A)
